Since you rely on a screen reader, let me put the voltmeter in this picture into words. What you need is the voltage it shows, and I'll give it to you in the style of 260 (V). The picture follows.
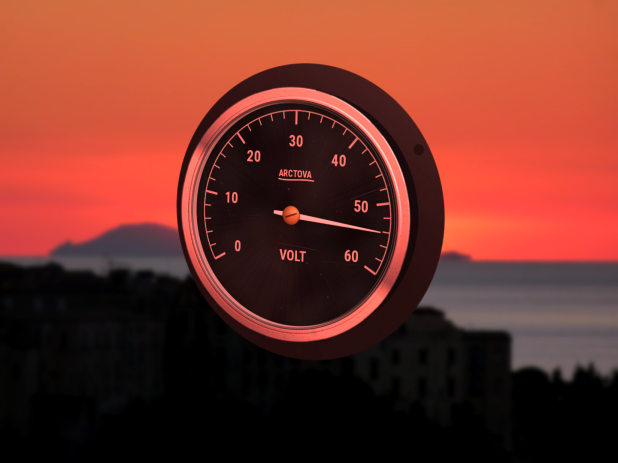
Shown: 54 (V)
